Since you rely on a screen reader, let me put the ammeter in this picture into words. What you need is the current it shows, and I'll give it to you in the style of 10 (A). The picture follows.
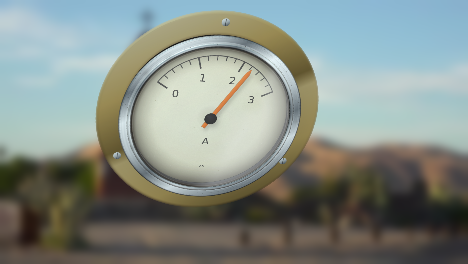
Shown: 2.2 (A)
